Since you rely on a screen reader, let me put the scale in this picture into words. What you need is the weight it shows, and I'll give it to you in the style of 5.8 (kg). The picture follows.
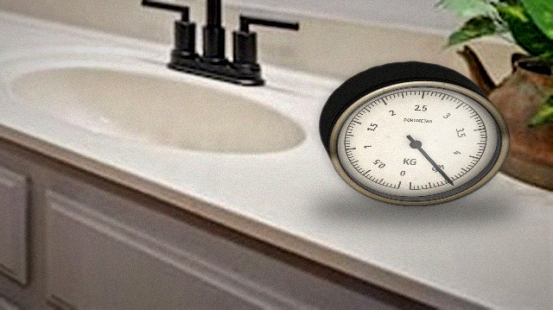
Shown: 4.5 (kg)
